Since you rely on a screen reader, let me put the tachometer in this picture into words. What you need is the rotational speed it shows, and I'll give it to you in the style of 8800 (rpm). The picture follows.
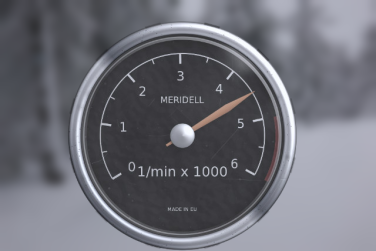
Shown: 4500 (rpm)
